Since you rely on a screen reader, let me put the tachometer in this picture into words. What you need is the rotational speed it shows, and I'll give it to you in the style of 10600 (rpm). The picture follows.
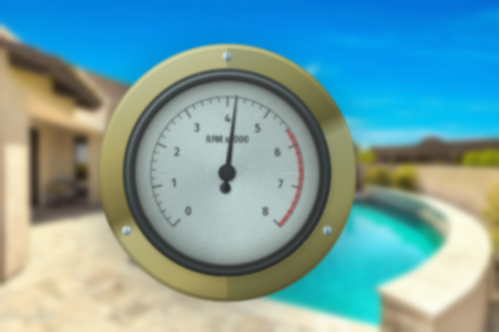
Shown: 4200 (rpm)
